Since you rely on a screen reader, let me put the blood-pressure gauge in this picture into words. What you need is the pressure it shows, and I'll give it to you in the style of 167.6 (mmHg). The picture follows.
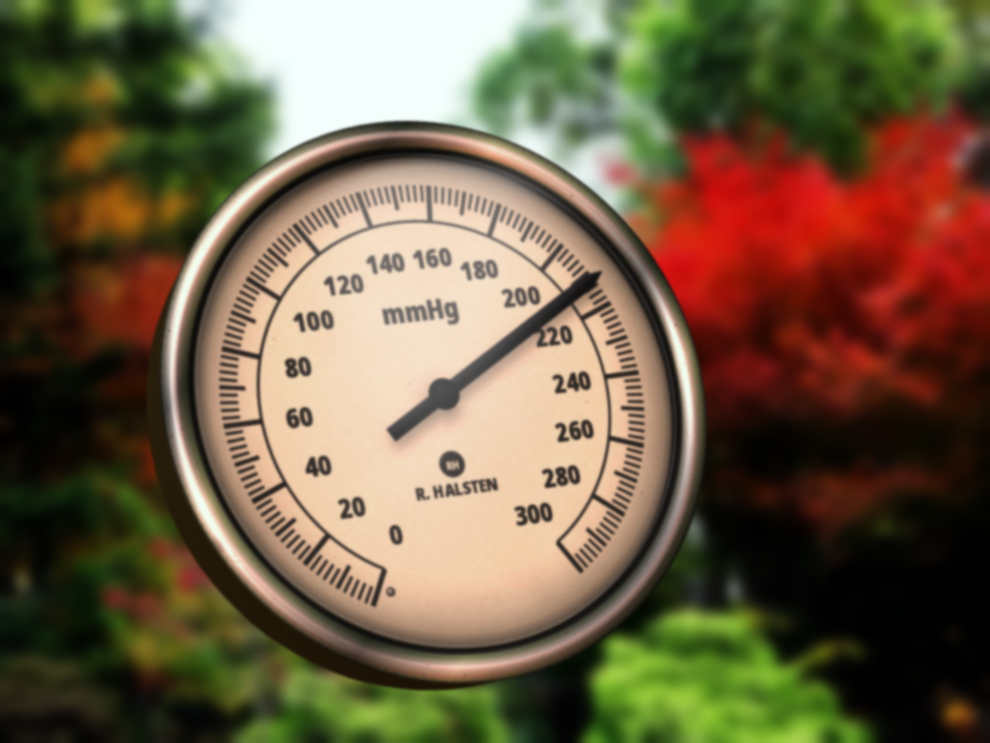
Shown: 212 (mmHg)
